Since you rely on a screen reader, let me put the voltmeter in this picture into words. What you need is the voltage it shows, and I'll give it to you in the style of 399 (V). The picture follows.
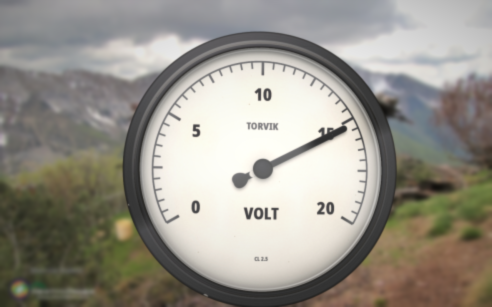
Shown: 15.25 (V)
